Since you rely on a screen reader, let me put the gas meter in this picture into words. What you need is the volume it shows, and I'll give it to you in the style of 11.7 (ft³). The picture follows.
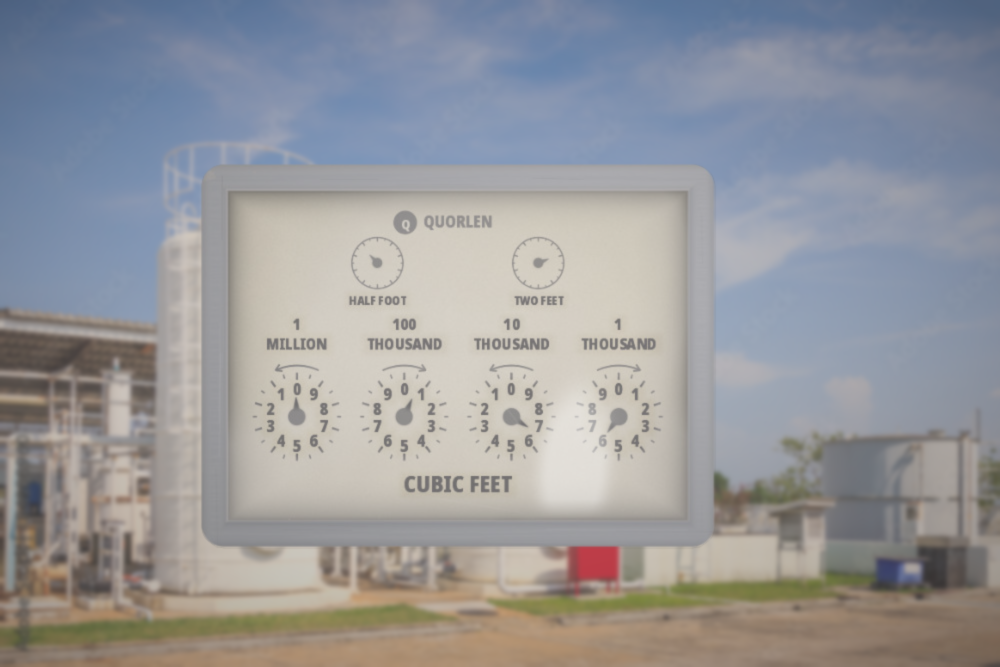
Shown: 6600 (ft³)
